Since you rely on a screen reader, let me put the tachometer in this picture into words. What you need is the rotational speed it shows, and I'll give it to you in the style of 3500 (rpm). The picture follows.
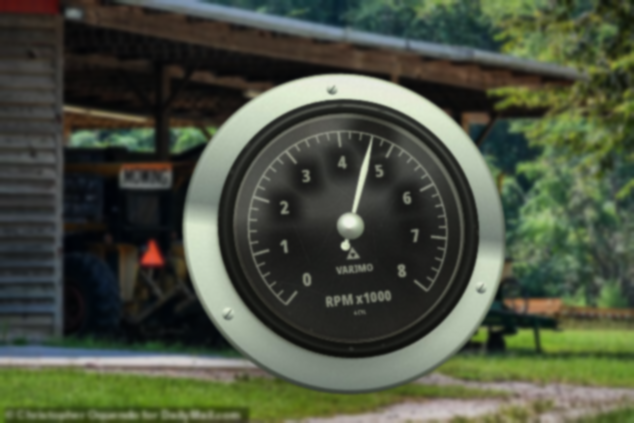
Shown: 4600 (rpm)
